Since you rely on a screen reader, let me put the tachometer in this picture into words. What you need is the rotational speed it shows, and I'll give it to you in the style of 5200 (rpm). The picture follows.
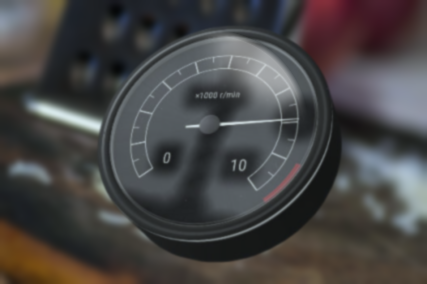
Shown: 8000 (rpm)
